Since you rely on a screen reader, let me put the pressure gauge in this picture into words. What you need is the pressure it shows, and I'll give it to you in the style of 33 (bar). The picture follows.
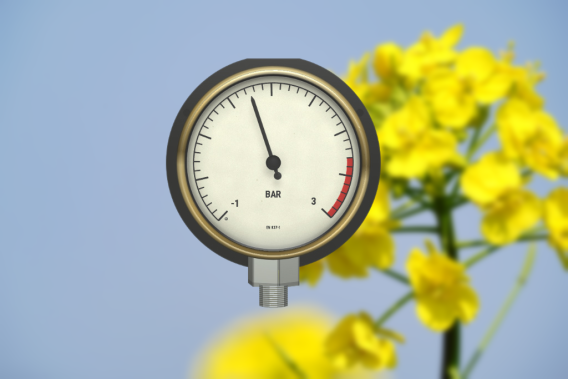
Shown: 0.75 (bar)
